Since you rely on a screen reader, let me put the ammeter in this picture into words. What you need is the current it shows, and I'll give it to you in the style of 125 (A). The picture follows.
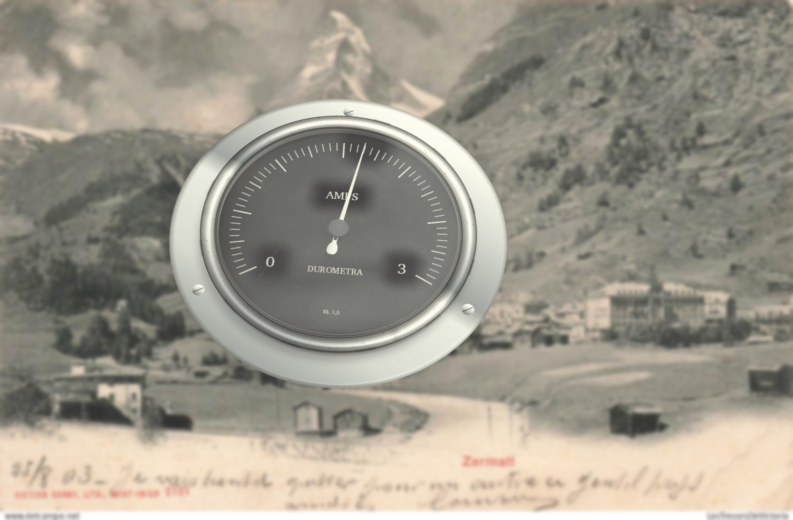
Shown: 1.65 (A)
